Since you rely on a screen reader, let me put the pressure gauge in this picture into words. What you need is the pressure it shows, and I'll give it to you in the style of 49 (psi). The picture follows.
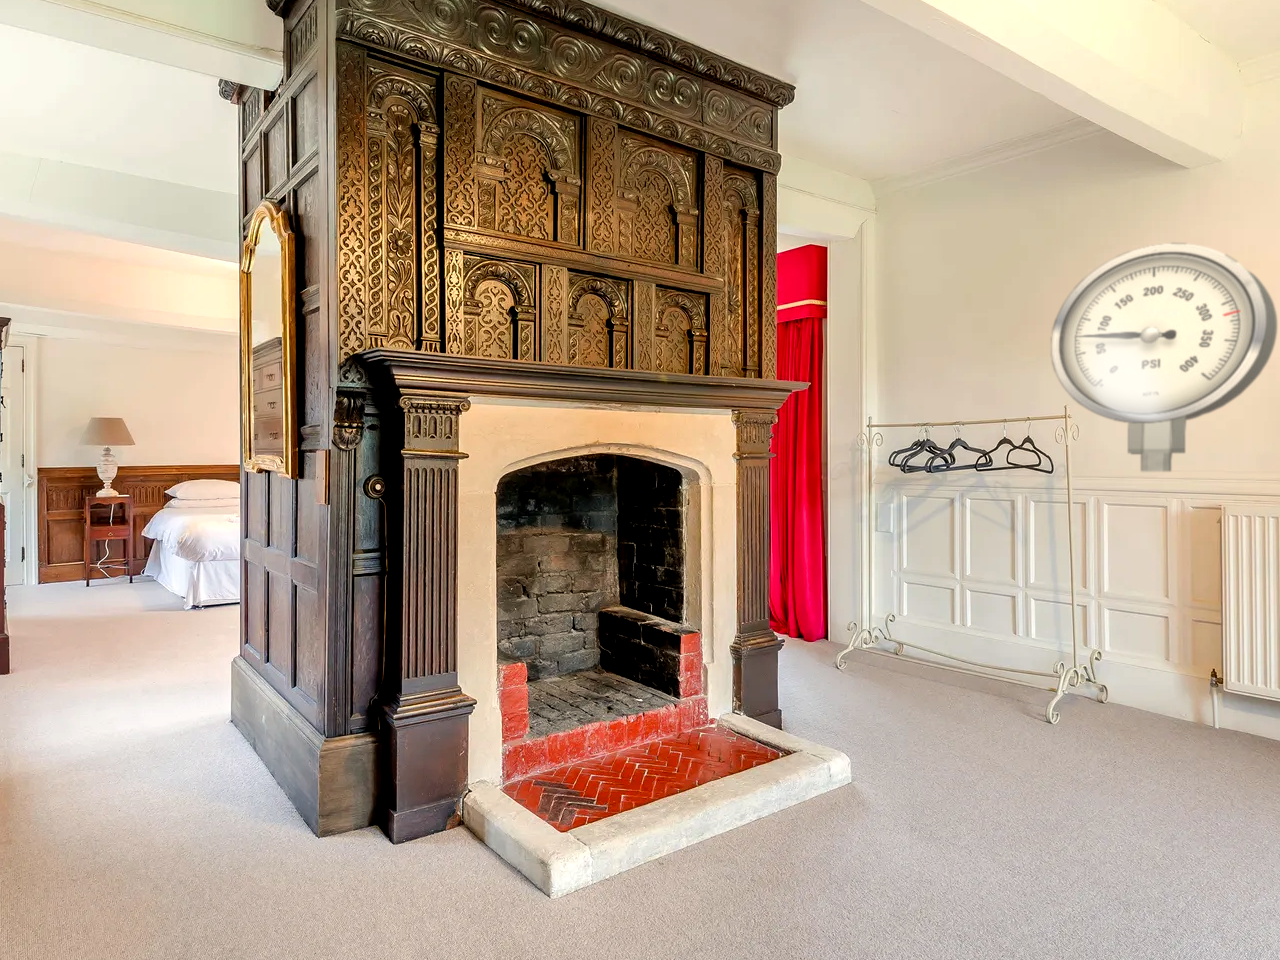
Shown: 75 (psi)
